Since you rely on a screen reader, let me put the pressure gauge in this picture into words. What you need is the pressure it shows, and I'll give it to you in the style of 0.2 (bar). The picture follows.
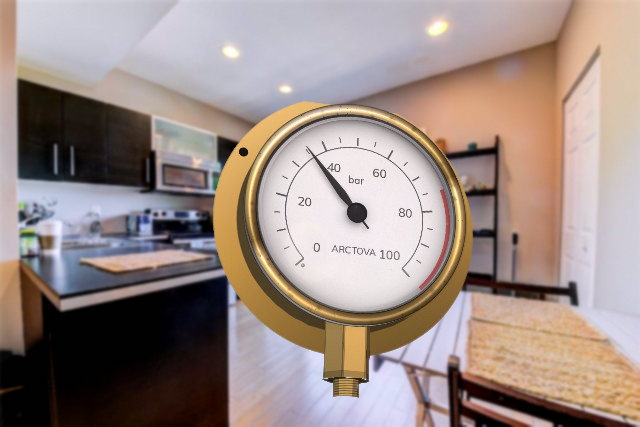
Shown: 35 (bar)
